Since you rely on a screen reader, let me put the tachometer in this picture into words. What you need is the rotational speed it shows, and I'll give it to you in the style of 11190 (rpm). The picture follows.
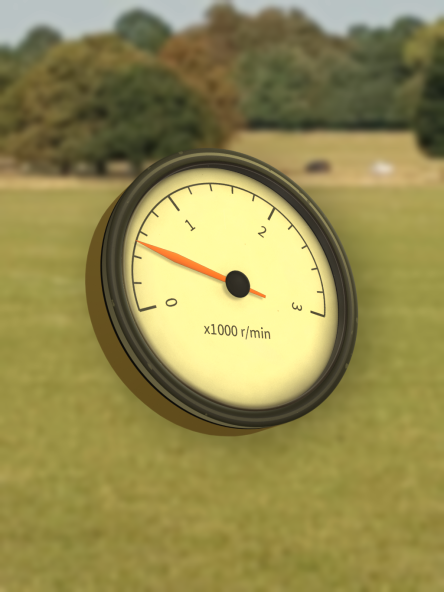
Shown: 500 (rpm)
